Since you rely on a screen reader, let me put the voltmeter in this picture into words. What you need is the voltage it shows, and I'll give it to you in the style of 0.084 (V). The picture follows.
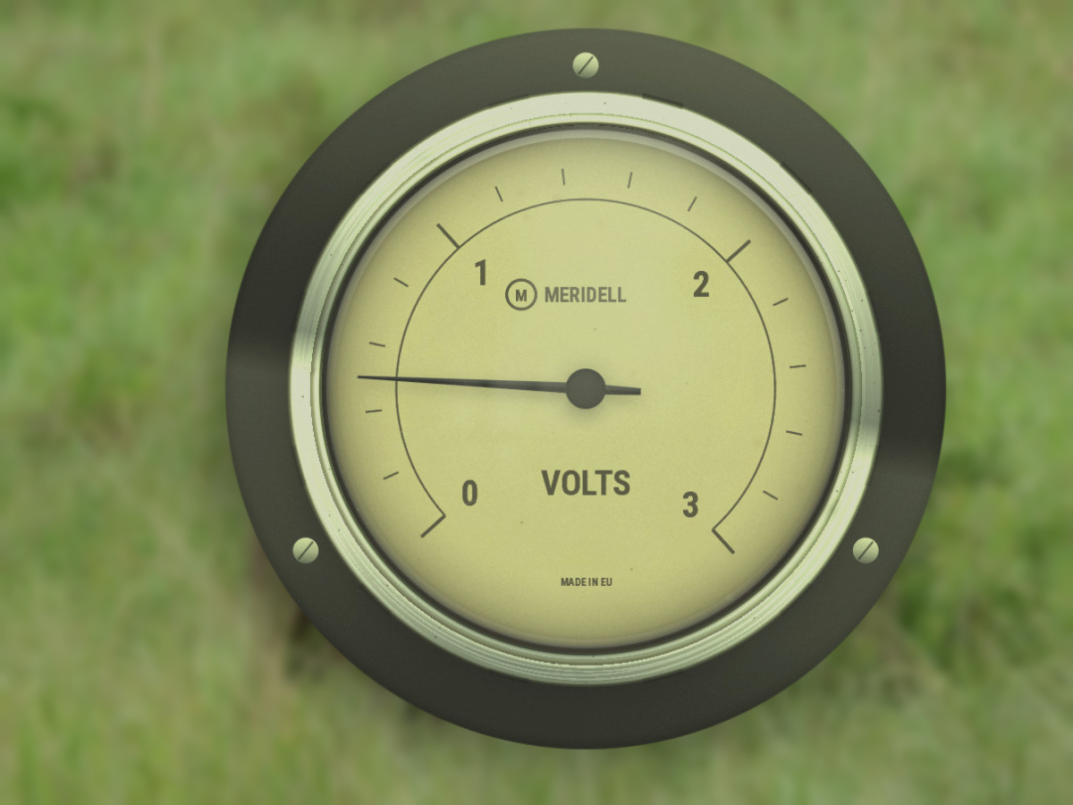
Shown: 0.5 (V)
